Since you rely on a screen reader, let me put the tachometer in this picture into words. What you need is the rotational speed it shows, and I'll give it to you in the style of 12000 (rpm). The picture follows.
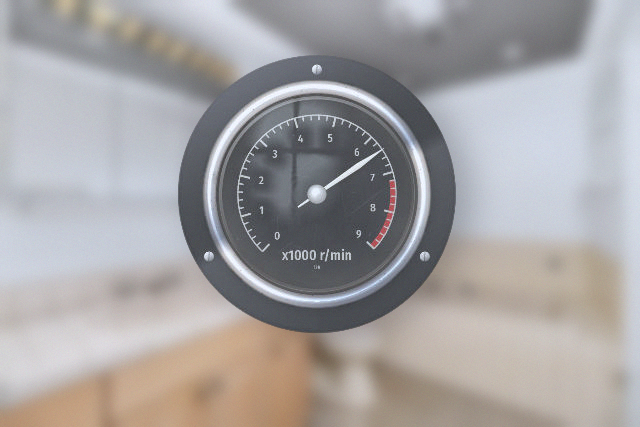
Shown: 6400 (rpm)
